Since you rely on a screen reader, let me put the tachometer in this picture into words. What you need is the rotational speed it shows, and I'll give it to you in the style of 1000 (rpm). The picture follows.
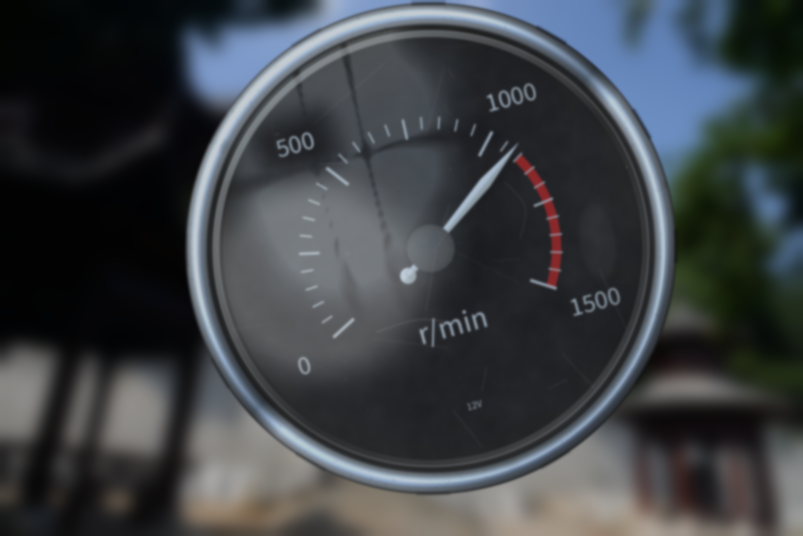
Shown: 1075 (rpm)
